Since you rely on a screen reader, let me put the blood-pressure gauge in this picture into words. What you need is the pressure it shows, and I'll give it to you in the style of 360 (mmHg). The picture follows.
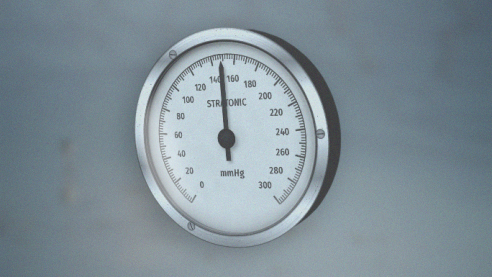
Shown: 150 (mmHg)
